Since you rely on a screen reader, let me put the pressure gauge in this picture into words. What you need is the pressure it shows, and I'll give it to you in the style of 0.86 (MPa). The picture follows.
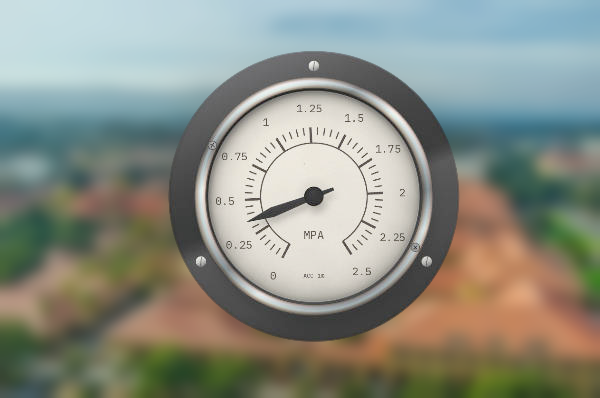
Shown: 0.35 (MPa)
